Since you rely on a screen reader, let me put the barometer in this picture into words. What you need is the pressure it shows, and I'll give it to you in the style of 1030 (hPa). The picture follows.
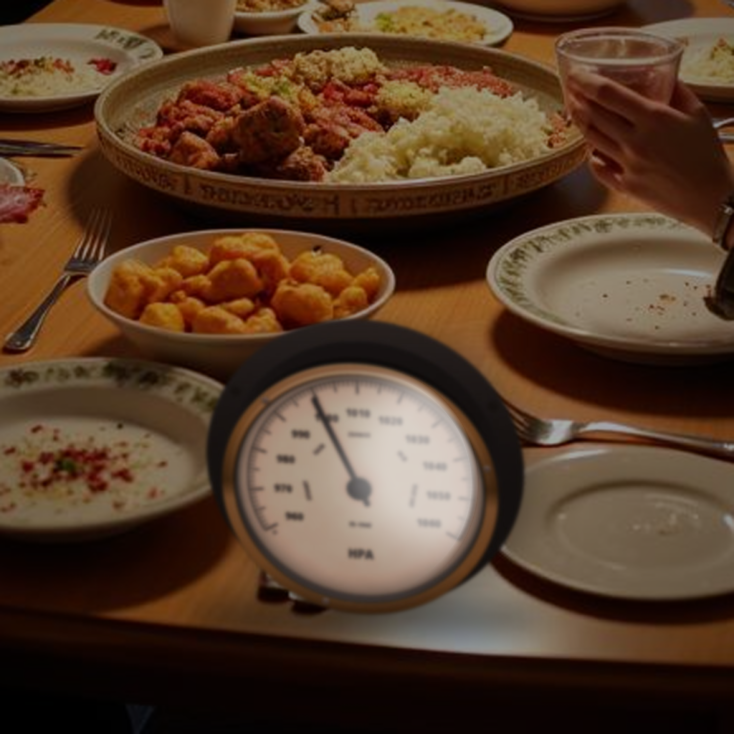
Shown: 1000 (hPa)
